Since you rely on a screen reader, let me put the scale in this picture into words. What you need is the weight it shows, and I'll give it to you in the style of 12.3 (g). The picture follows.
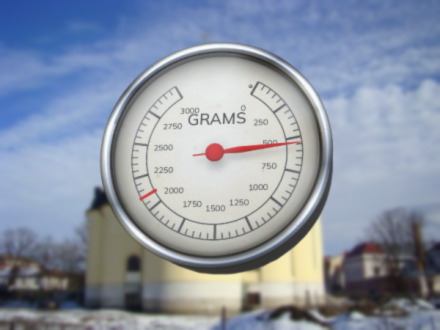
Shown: 550 (g)
